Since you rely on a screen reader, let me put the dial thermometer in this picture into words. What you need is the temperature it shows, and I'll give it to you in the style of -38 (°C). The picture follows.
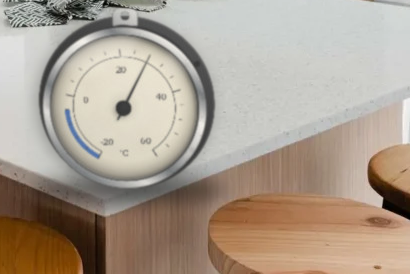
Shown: 28 (°C)
